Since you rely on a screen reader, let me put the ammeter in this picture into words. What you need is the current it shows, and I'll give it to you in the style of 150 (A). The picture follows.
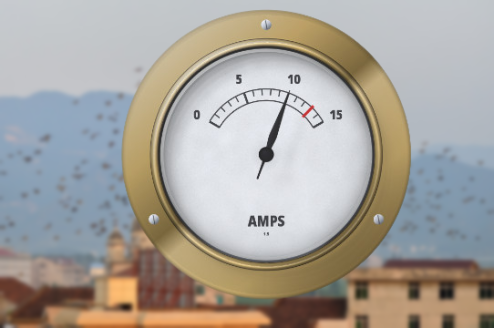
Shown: 10 (A)
